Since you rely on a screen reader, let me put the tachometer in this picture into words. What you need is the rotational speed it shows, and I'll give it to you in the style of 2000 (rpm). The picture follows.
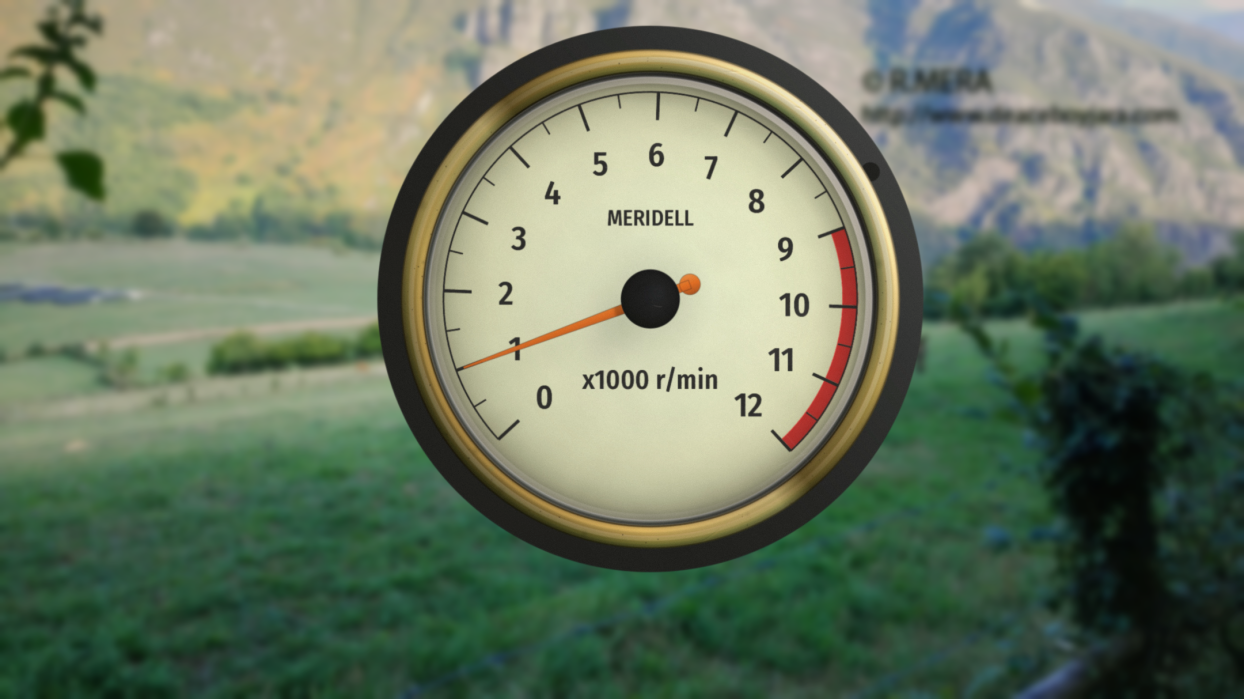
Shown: 1000 (rpm)
